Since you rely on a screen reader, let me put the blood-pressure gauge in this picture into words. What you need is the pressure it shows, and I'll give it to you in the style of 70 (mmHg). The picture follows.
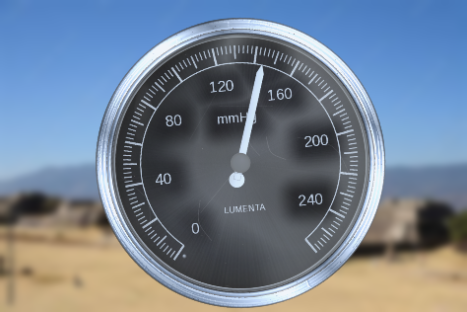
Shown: 144 (mmHg)
